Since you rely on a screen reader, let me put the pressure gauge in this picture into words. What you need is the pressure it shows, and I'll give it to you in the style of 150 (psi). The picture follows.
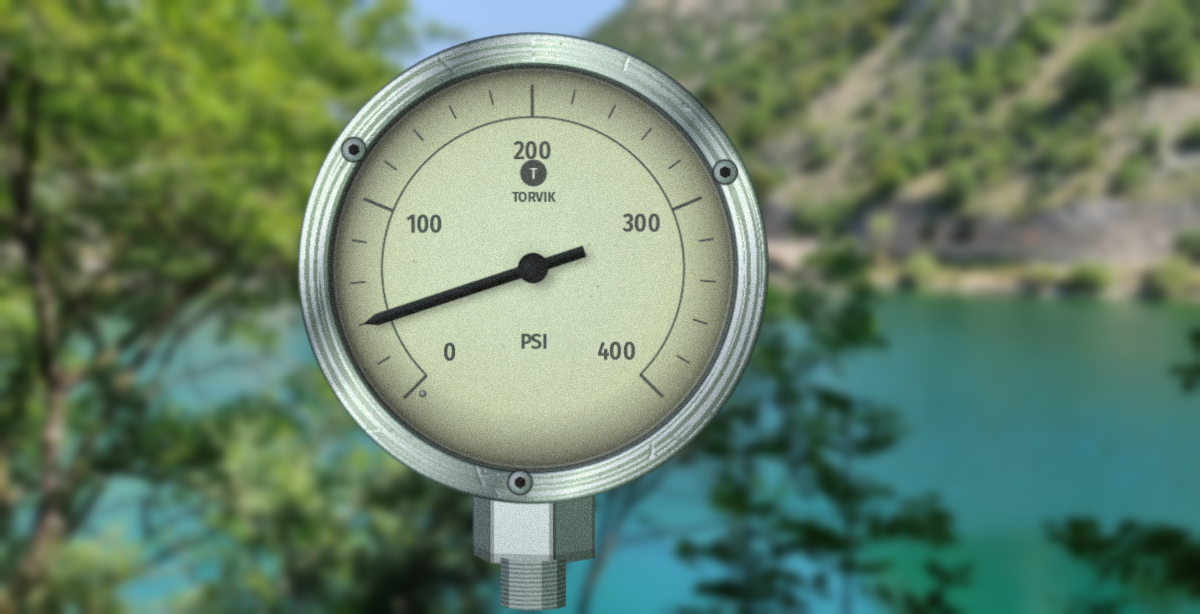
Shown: 40 (psi)
